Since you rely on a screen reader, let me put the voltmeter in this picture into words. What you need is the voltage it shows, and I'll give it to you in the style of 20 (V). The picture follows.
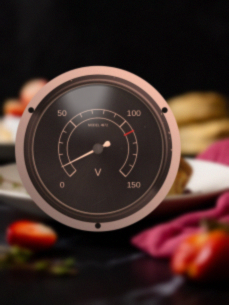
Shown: 10 (V)
